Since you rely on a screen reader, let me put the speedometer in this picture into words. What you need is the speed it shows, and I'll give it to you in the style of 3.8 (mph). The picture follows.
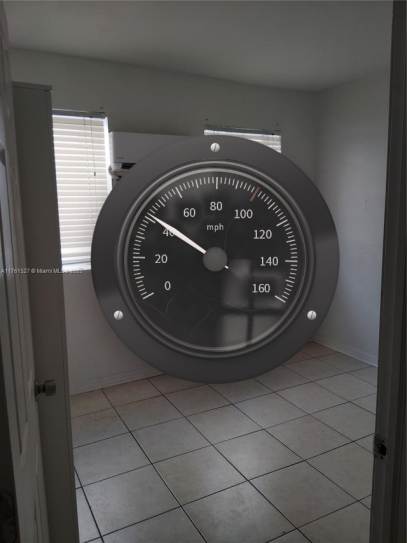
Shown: 42 (mph)
